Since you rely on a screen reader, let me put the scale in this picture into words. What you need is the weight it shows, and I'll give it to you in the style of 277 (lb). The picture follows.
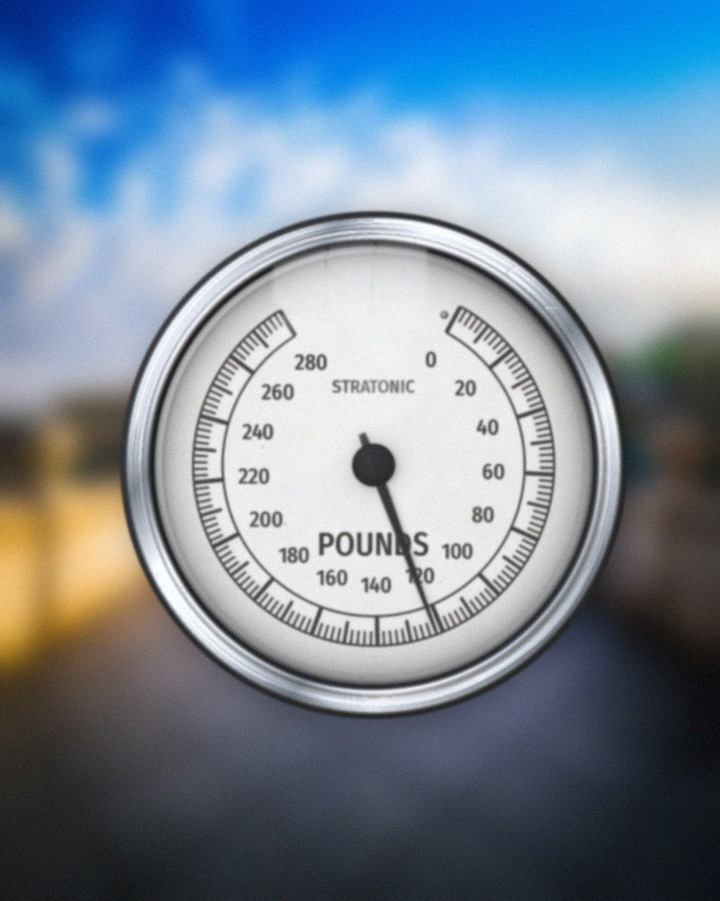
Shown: 122 (lb)
